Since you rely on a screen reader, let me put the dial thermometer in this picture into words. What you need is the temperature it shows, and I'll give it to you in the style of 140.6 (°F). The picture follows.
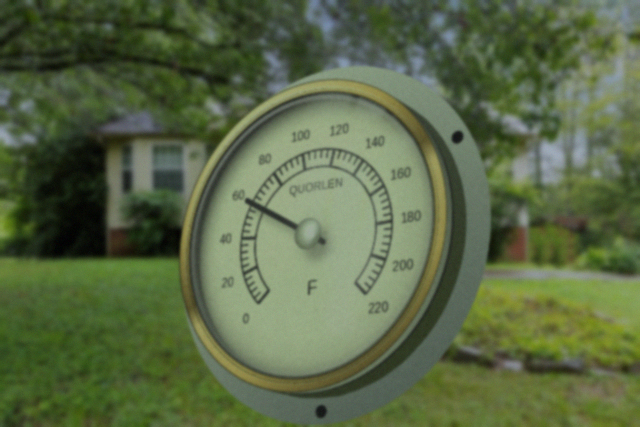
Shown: 60 (°F)
